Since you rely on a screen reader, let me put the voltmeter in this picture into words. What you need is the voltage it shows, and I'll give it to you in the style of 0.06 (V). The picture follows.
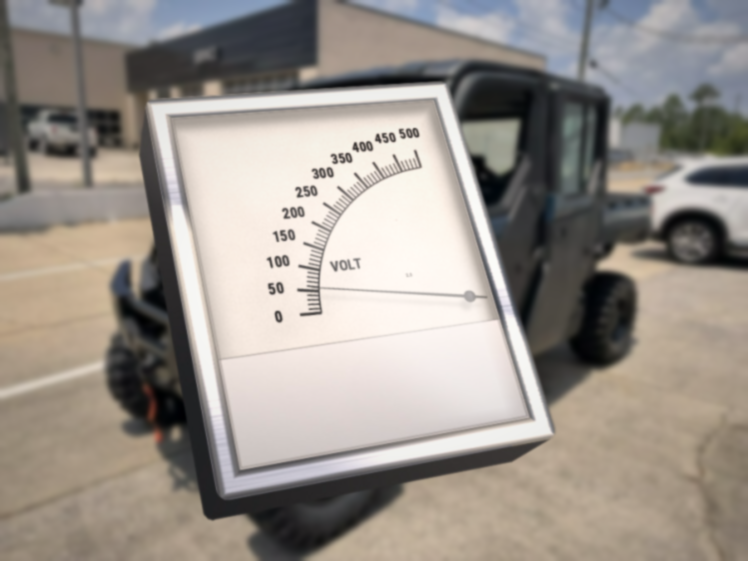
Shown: 50 (V)
